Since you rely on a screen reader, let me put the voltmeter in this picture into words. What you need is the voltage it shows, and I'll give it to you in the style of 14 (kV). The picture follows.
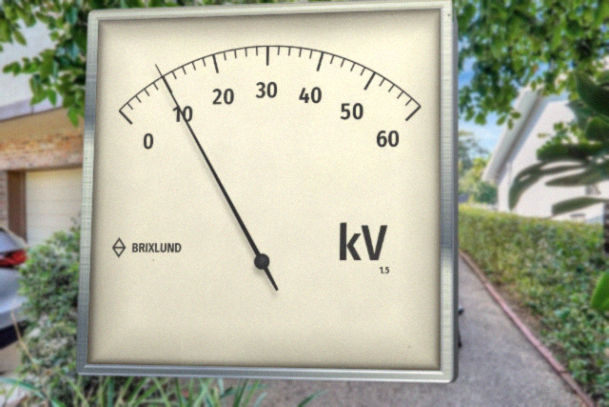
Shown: 10 (kV)
